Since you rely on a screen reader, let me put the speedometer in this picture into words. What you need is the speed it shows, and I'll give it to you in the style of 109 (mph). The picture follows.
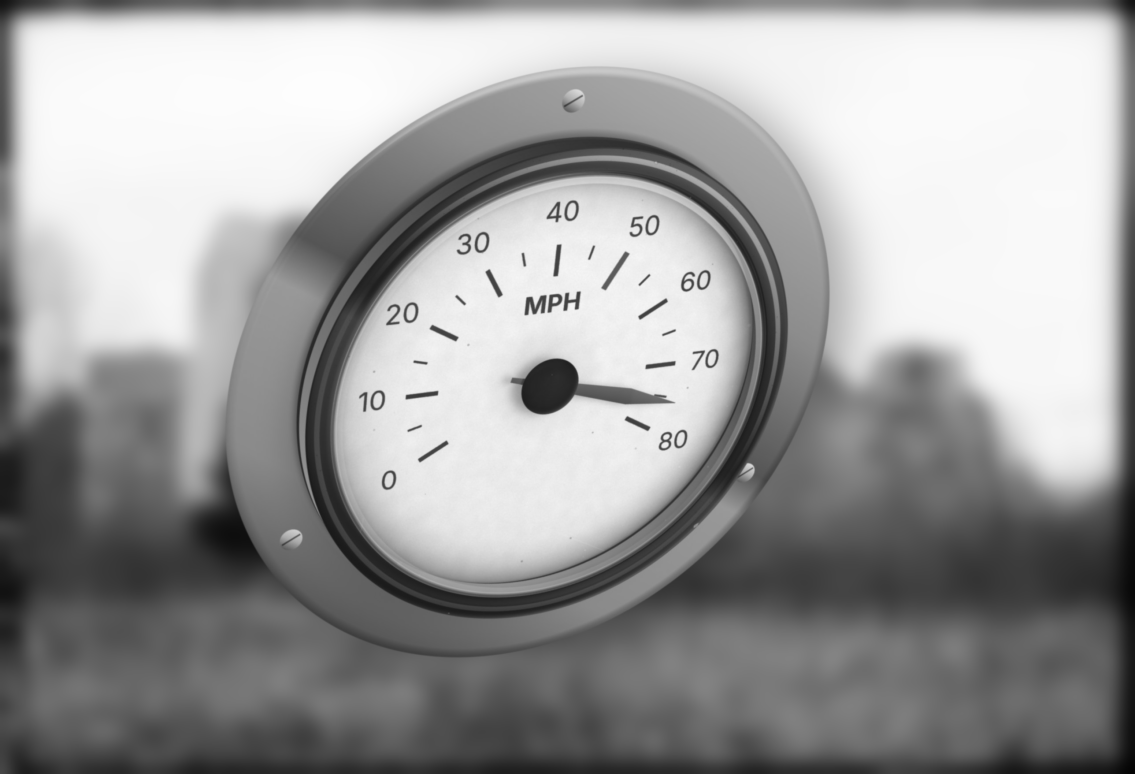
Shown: 75 (mph)
